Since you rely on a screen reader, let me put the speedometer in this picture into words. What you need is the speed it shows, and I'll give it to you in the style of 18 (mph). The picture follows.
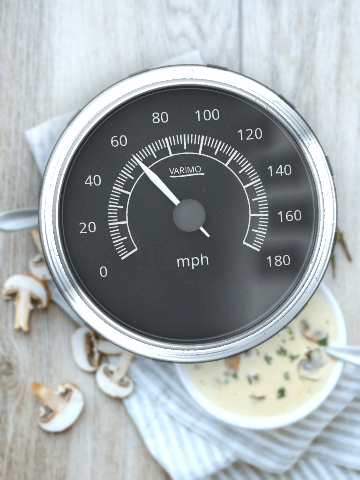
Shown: 60 (mph)
